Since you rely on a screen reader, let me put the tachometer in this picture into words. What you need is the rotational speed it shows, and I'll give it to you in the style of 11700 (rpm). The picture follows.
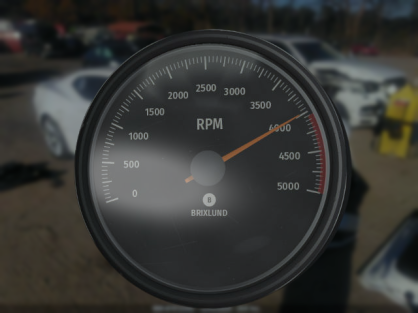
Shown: 4000 (rpm)
